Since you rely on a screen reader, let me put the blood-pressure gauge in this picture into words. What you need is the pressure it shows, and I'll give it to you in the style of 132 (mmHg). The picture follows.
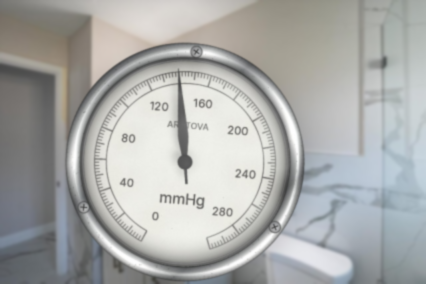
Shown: 140 (mmHg)
